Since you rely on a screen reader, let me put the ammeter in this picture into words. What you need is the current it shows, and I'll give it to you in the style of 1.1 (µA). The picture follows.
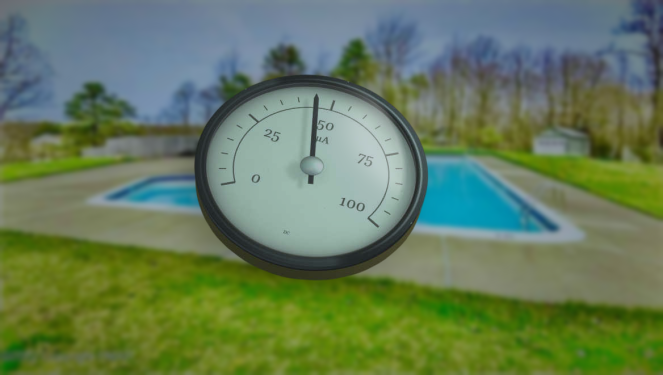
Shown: 45 (µA)
